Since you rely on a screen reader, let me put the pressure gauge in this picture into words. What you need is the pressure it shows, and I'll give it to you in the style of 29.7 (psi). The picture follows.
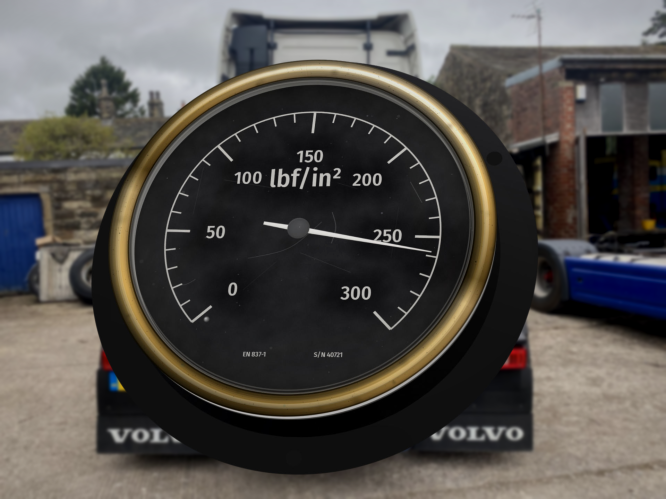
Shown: 260 (psi)
